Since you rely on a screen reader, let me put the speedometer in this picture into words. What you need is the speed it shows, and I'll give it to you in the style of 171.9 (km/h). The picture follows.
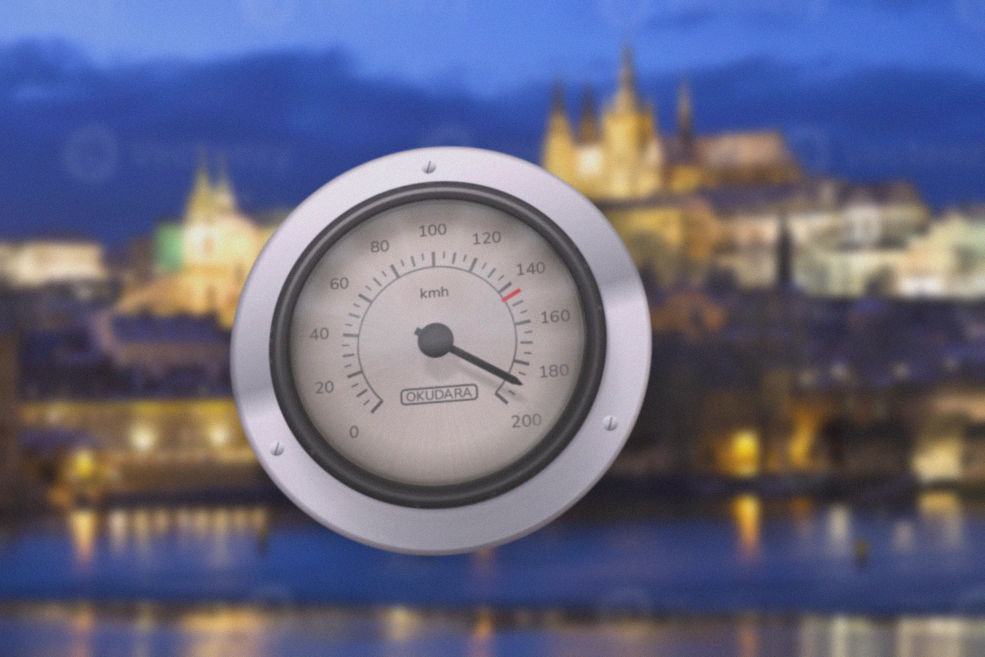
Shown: 190 (km/h)
